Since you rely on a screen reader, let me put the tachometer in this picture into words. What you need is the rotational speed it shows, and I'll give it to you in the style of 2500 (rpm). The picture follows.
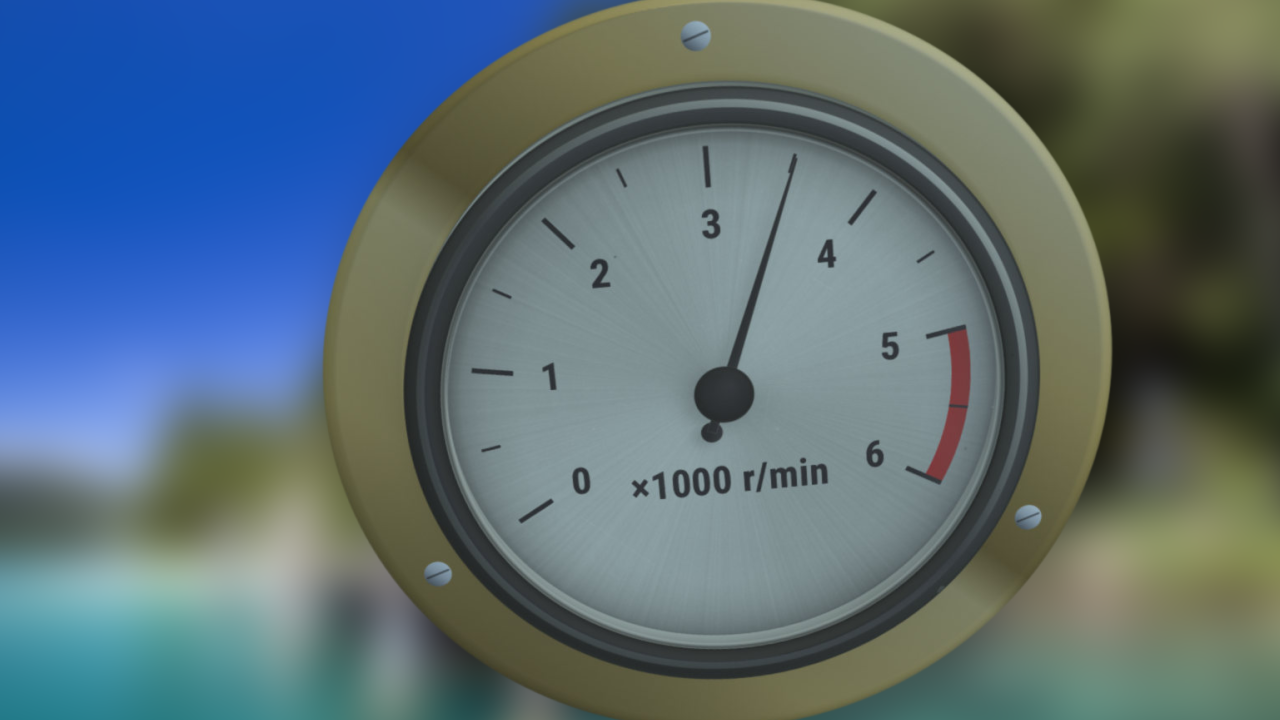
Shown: 3500 (rpm)
